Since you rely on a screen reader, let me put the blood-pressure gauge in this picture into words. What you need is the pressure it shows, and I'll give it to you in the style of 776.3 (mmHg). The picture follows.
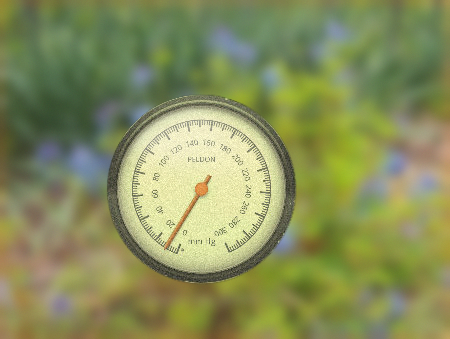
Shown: 10 (mmHg)
